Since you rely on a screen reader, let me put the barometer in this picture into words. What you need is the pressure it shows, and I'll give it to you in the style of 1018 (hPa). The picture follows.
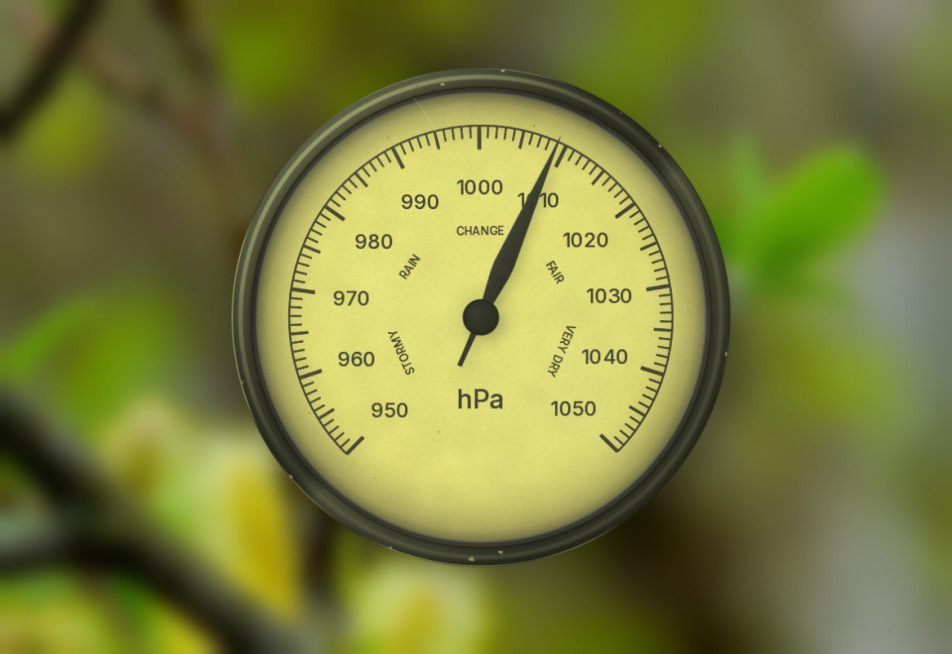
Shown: 1009 (hPa)
